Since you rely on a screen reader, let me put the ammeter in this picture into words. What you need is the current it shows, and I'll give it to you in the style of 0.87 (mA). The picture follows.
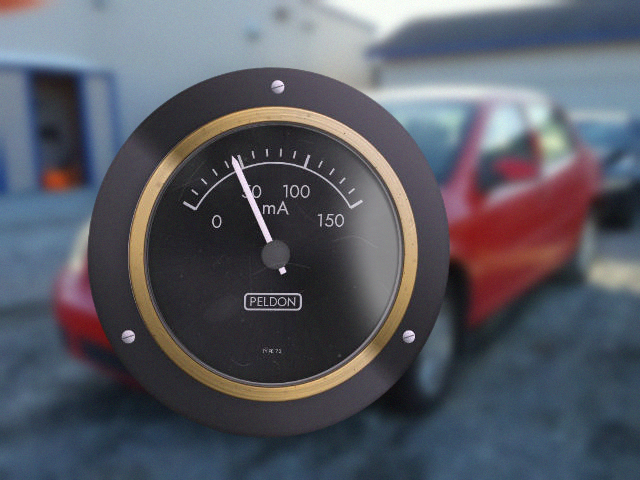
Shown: 45 (mA)
